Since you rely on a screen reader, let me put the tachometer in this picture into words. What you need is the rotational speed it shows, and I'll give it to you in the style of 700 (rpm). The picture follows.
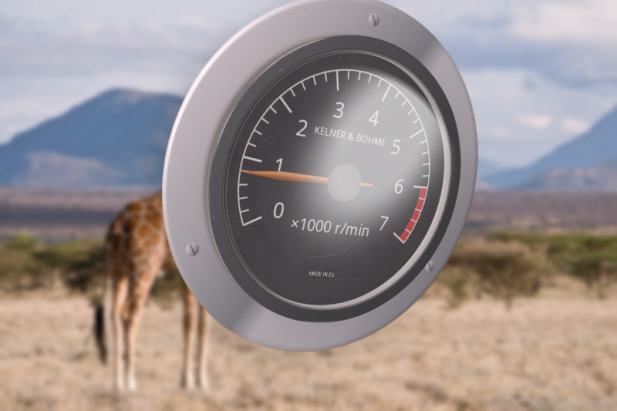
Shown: 800 (rpm)
